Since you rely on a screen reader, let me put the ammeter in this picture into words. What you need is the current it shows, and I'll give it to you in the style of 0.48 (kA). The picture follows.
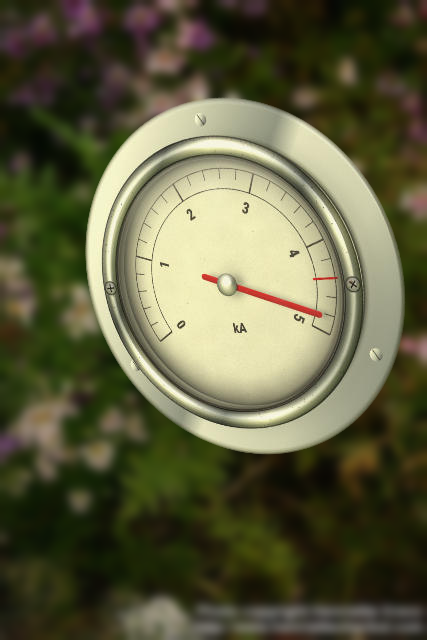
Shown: 4.8 (kA)
